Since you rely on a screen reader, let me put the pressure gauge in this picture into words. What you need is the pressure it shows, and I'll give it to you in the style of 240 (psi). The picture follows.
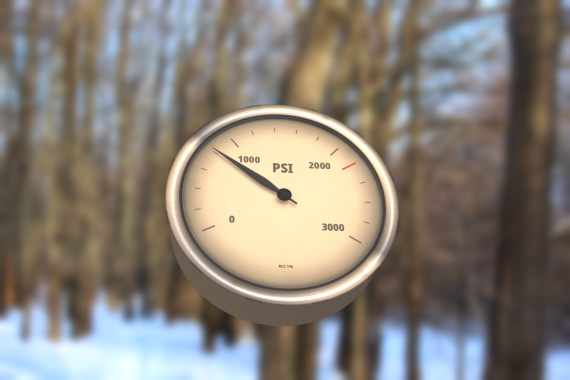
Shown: 800 (psi)
